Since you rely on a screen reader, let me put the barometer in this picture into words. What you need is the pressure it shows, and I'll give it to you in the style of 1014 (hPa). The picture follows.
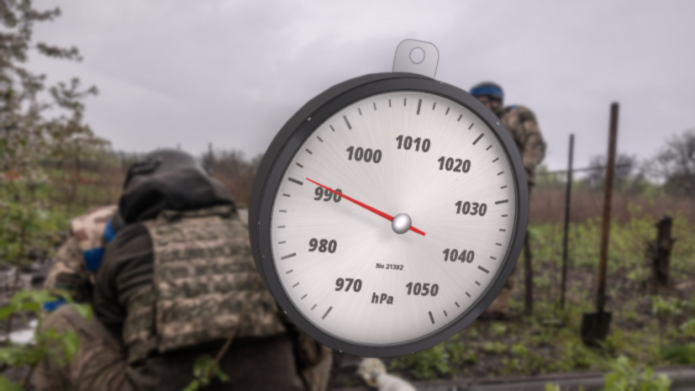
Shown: 991 (hPa)
